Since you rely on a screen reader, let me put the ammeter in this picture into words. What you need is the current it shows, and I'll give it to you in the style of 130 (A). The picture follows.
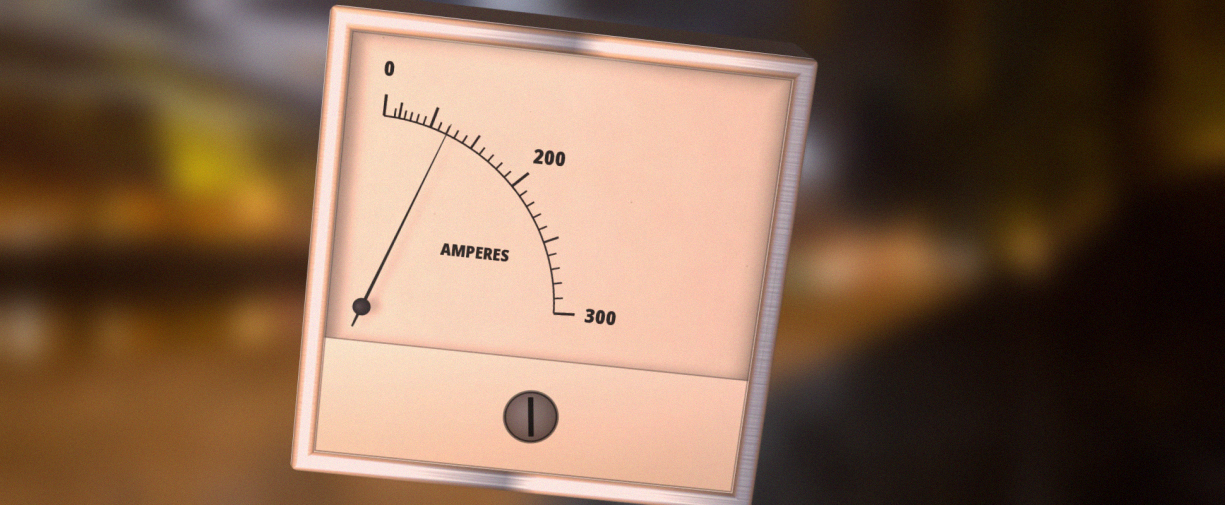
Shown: 120 (A)
